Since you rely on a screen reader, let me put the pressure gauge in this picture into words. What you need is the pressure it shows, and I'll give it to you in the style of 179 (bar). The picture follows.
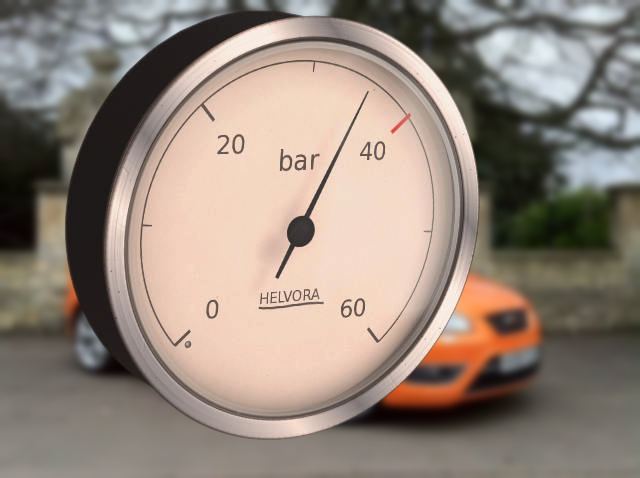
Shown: 35 (bar)
